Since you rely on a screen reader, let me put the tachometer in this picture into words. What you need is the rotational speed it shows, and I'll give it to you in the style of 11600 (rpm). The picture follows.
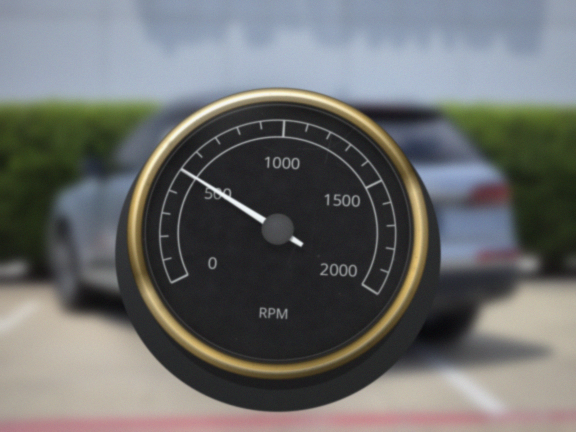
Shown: 500 (rpm)
